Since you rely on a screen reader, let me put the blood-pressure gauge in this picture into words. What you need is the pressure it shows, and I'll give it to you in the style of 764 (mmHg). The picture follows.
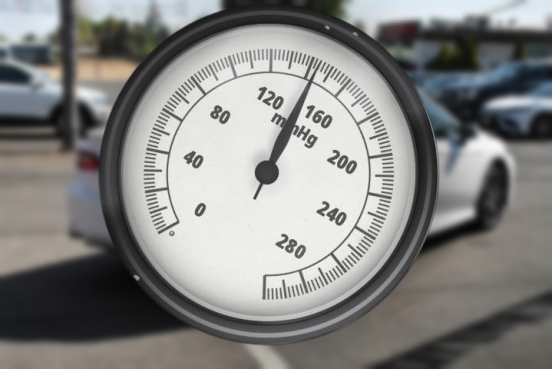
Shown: 144 (mmHg)
